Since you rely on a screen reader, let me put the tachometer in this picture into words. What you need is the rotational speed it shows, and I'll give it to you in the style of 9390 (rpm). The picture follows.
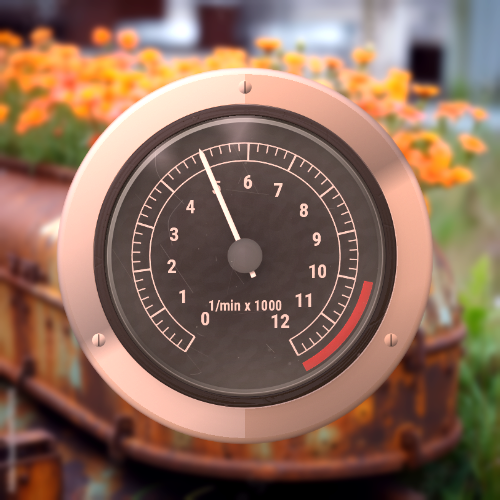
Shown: 5000 (rpm)
